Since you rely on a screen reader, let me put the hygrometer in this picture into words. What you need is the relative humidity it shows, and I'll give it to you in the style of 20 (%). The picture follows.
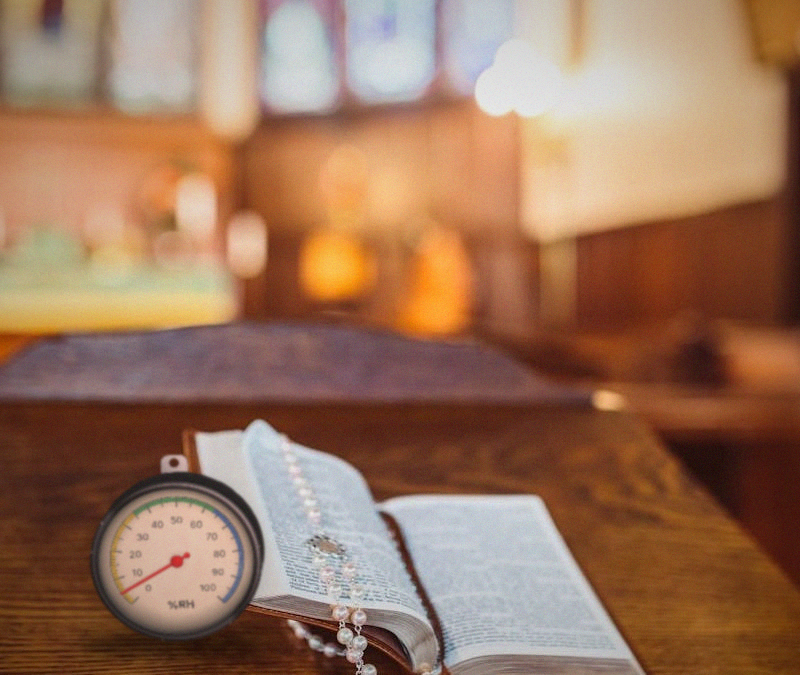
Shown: 5 (%)
